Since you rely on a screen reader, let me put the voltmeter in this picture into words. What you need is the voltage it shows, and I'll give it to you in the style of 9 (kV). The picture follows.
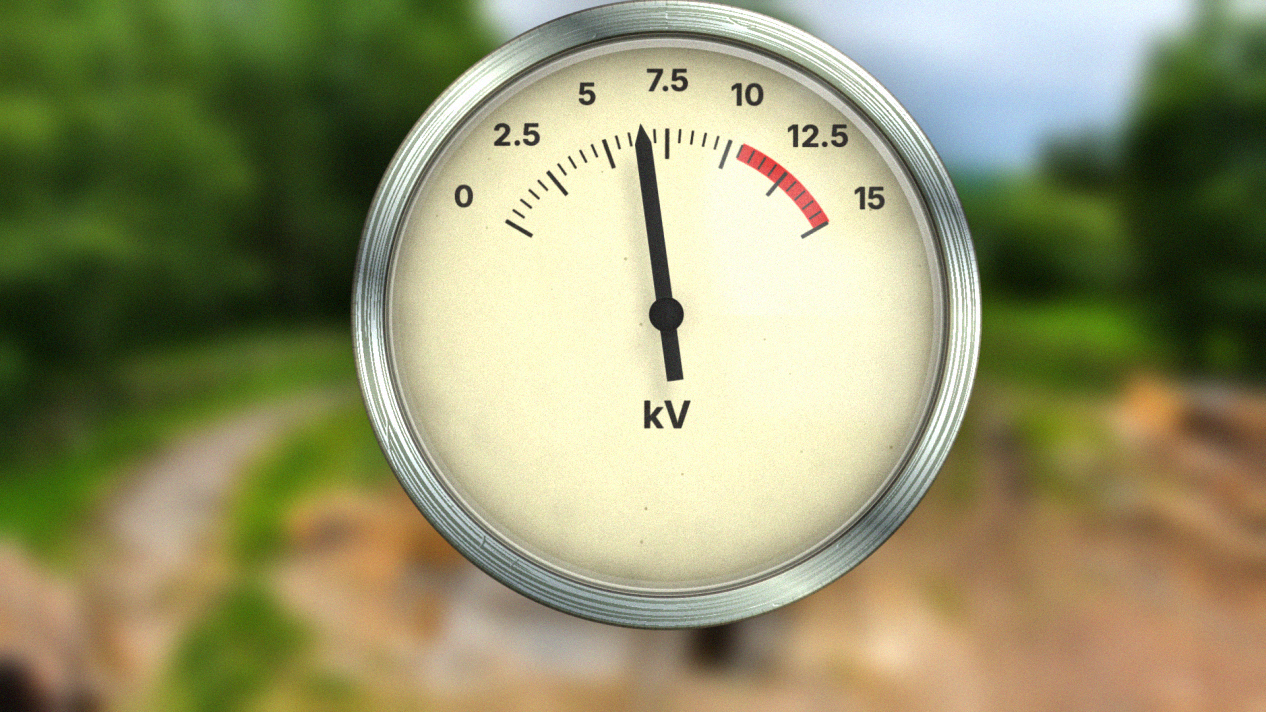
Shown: 6.5 (kV)
